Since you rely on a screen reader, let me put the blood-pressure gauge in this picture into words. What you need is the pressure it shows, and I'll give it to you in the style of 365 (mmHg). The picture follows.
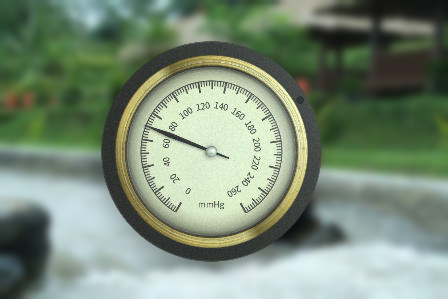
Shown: 70 (mmHg)
